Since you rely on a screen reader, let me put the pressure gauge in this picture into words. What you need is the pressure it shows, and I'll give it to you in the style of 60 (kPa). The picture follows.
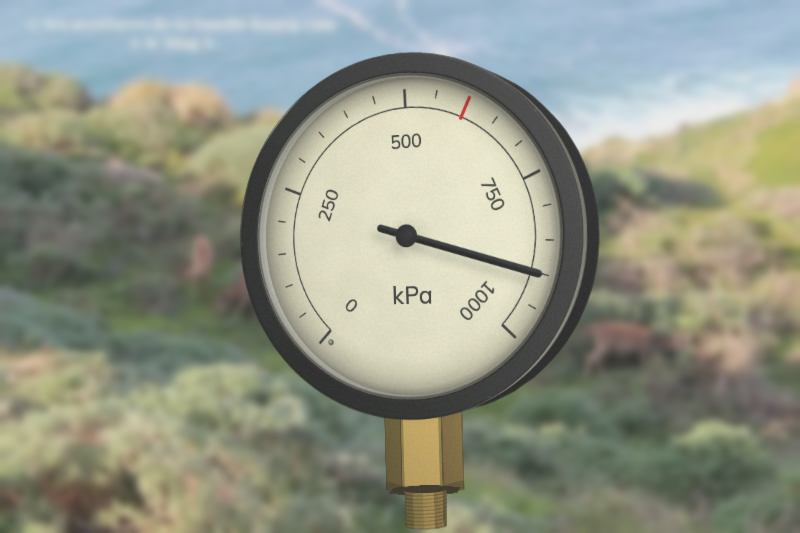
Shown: 900 (kPa)
